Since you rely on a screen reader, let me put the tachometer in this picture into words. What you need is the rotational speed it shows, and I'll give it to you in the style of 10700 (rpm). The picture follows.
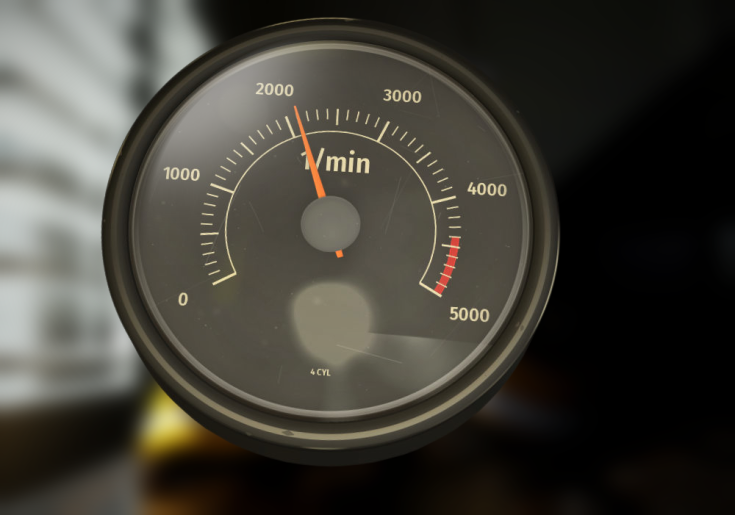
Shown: 2100 (rpm)
